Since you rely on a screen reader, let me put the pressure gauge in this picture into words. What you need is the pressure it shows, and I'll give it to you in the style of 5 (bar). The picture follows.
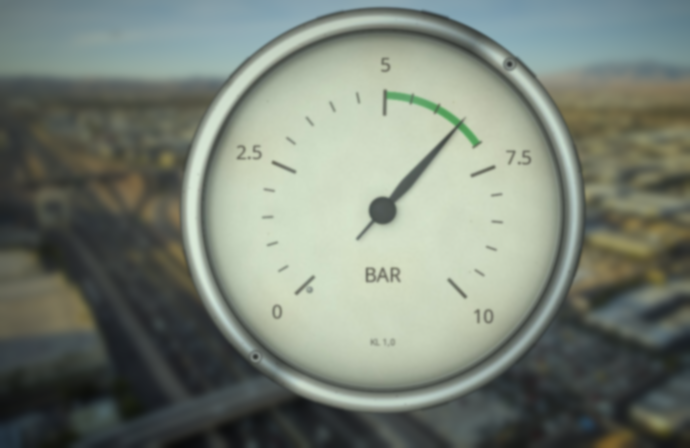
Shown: 6.5 (bar)
